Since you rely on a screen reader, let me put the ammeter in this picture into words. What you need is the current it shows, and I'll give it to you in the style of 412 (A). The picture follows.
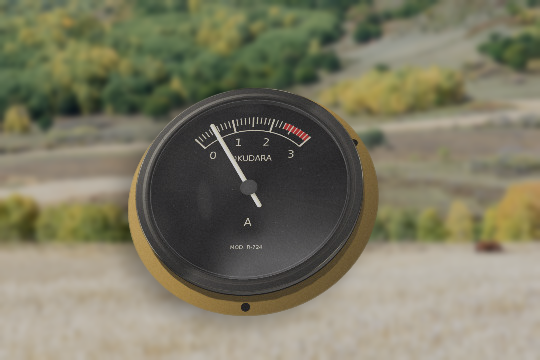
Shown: 0.5 (A)
